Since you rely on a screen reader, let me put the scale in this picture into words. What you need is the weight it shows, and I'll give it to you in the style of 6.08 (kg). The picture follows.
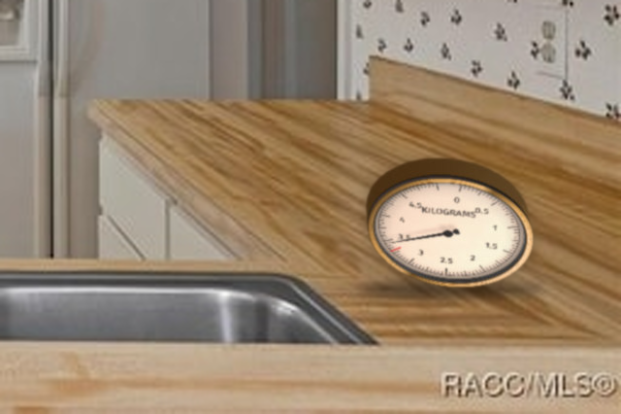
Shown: 3.5 (kg)
